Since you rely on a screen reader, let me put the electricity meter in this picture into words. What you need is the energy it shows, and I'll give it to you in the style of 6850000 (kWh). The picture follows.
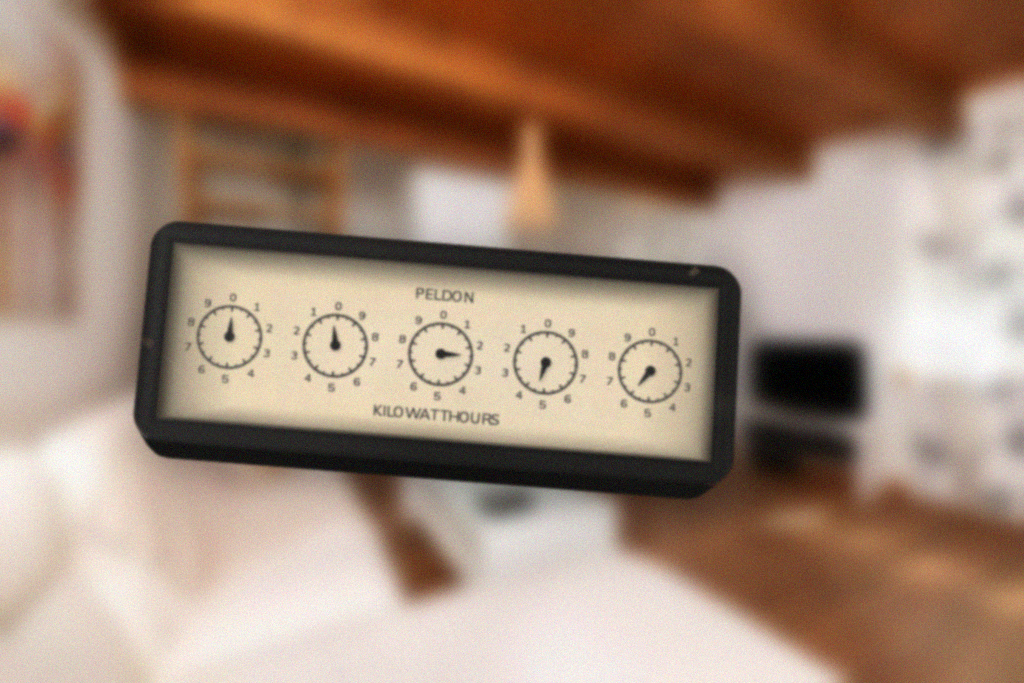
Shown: 246 (kWh)
